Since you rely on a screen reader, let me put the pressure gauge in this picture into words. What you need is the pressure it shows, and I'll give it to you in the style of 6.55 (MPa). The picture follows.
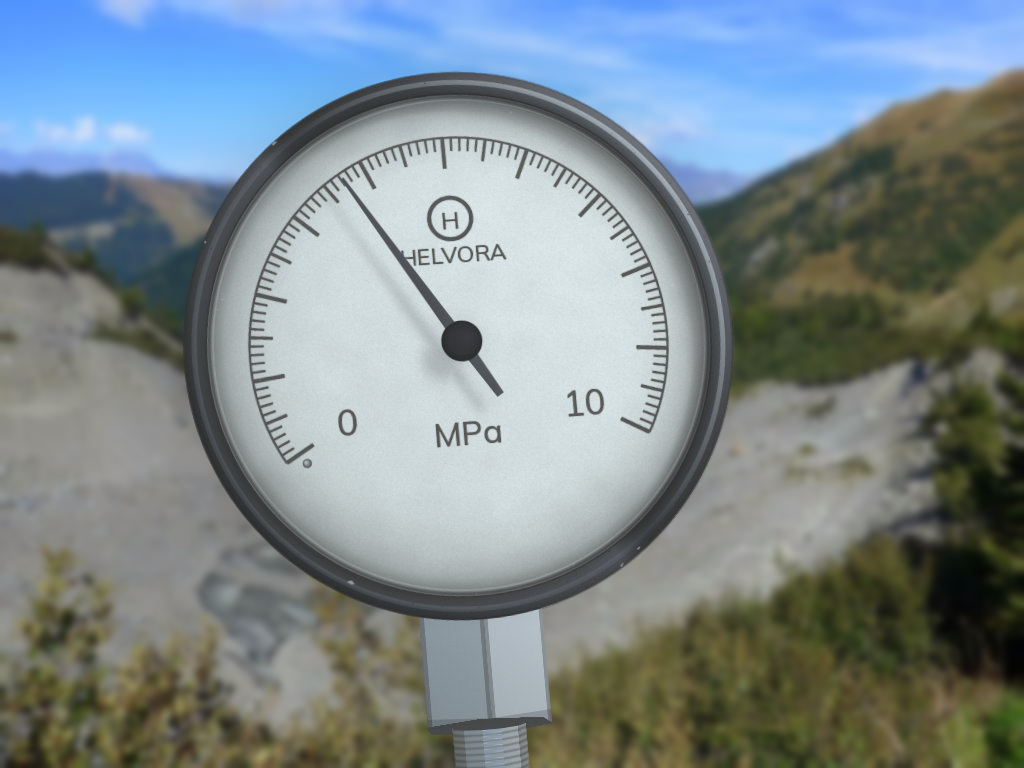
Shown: 3.7 (MPa)
